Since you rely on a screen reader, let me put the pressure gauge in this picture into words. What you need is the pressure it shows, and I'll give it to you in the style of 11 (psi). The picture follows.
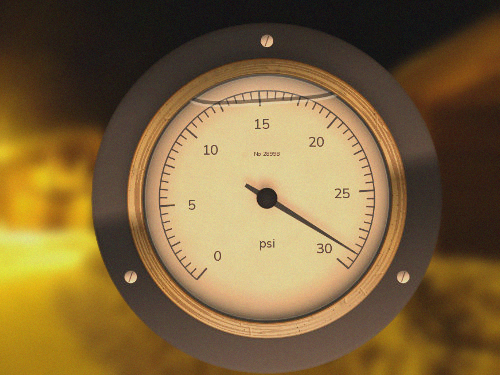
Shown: 29 (psi)
